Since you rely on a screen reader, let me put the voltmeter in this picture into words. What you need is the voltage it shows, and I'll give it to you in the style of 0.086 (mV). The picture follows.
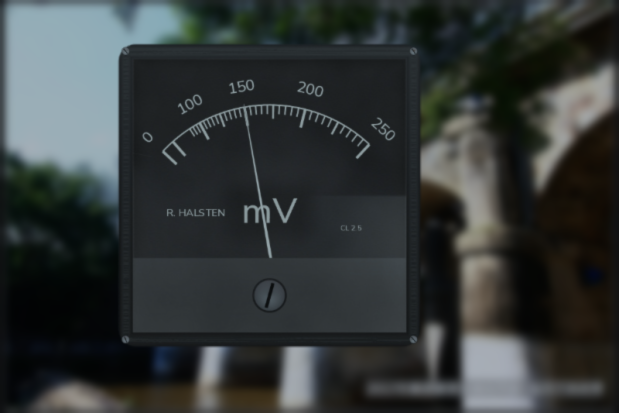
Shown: 150 (mV)
